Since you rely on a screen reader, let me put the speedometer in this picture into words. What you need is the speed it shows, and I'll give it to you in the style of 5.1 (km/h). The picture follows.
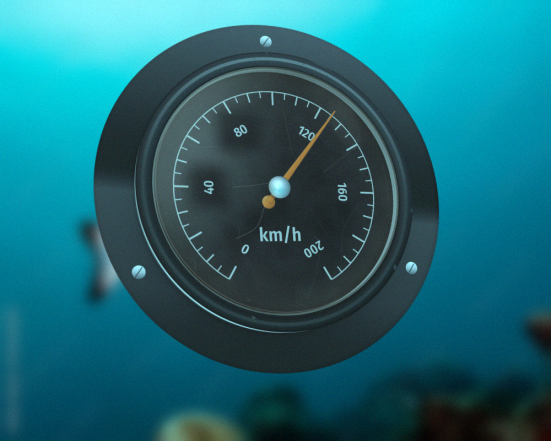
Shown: 125 (km/h)
